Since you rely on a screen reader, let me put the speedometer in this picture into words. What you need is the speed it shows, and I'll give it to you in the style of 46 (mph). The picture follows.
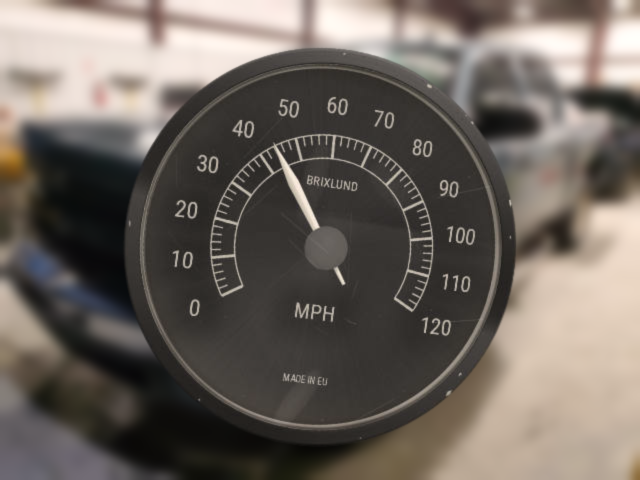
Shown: 44 (mph)
